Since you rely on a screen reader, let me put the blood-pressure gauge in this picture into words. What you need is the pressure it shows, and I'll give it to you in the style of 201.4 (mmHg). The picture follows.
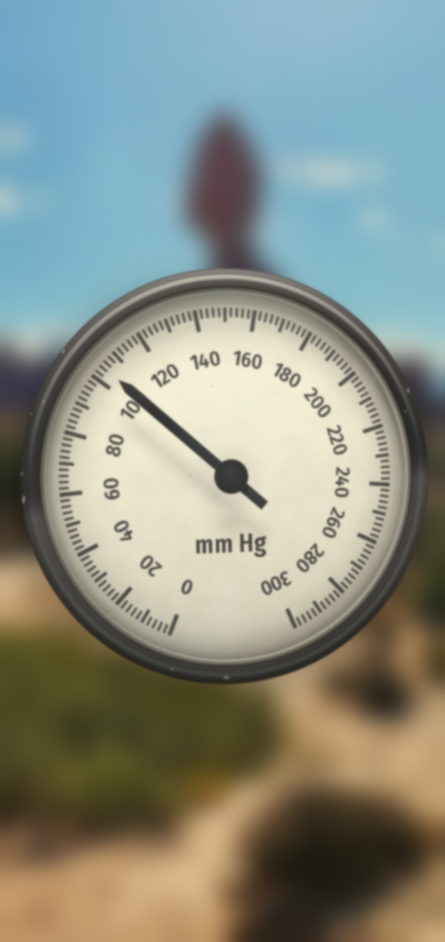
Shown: 104 (mmHg)
